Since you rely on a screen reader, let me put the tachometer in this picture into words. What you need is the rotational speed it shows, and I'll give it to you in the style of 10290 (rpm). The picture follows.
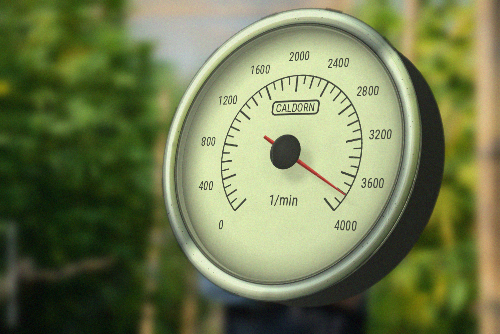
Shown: 3800 (rpm)
